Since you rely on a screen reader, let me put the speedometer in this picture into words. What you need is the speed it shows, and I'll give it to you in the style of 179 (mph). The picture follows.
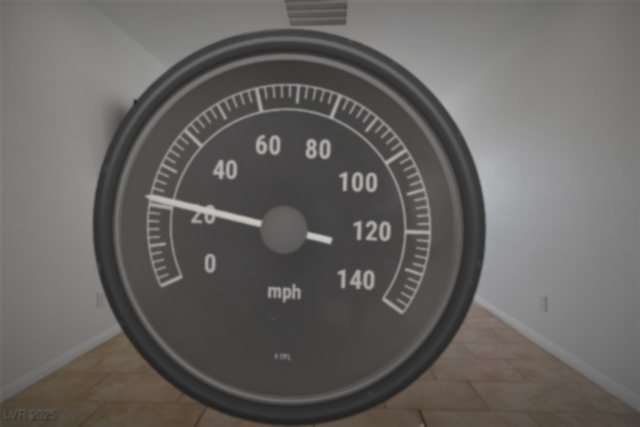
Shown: 22 (mph)
